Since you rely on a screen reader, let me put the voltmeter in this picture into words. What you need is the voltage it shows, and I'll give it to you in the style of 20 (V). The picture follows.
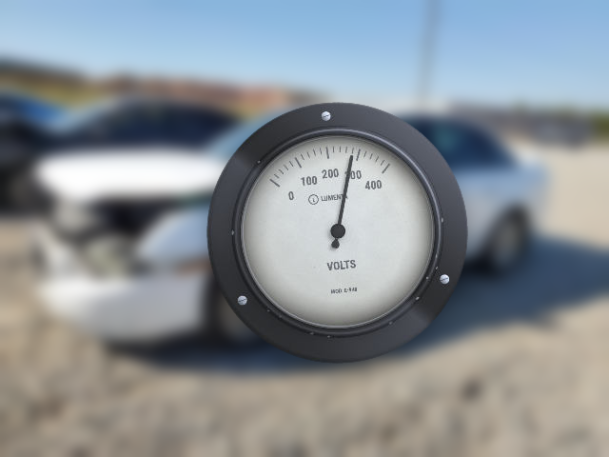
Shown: 280 (V)
